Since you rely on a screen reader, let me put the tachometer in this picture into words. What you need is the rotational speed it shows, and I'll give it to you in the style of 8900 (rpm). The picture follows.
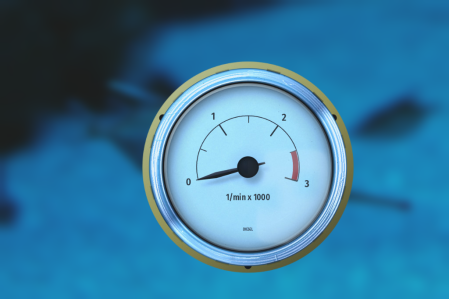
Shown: 0 (rpm)
